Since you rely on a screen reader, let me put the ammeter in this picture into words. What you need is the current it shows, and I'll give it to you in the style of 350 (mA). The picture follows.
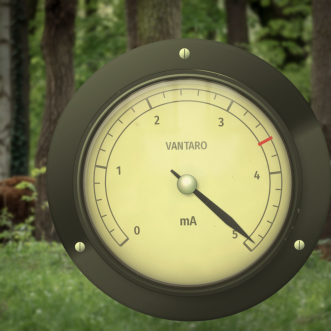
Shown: 4.9 (mA)
